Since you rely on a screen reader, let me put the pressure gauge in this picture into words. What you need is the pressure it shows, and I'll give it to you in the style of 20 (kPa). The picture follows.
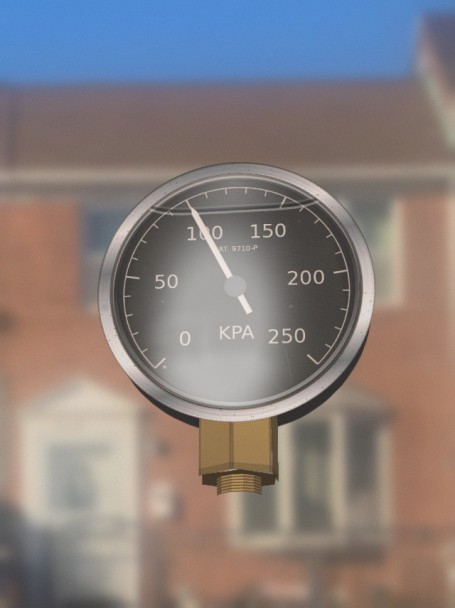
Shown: 100 (kPa)
